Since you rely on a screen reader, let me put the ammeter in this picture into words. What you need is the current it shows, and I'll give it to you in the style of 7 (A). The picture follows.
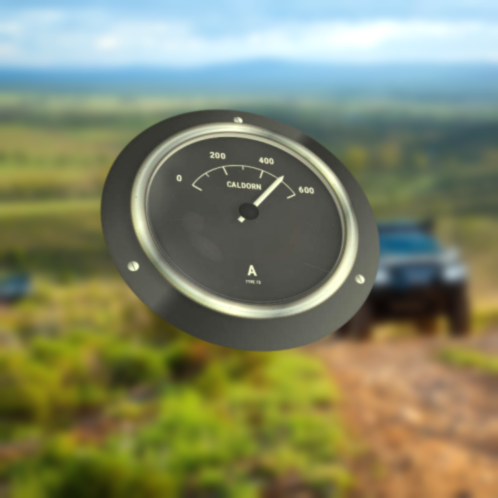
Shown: 500 (A)
